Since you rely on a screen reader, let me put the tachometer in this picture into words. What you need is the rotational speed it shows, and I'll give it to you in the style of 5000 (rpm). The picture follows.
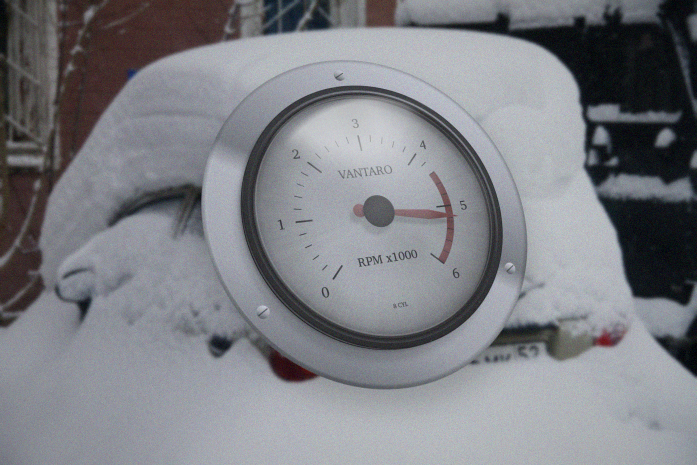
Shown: 5200 (rpm)
